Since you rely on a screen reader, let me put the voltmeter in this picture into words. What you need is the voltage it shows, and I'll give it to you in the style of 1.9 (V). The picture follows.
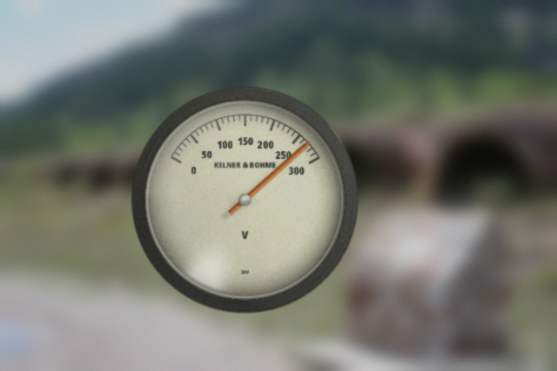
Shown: 270 (V)
